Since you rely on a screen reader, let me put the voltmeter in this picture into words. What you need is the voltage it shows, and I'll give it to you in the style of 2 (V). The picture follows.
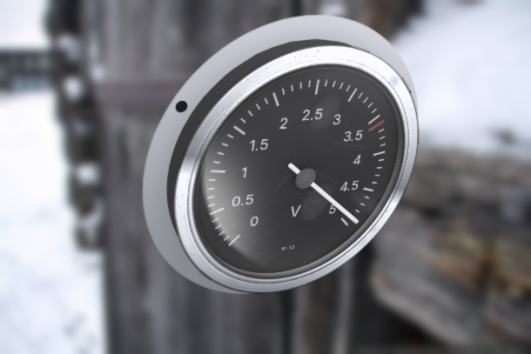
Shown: 4.9 (V)
